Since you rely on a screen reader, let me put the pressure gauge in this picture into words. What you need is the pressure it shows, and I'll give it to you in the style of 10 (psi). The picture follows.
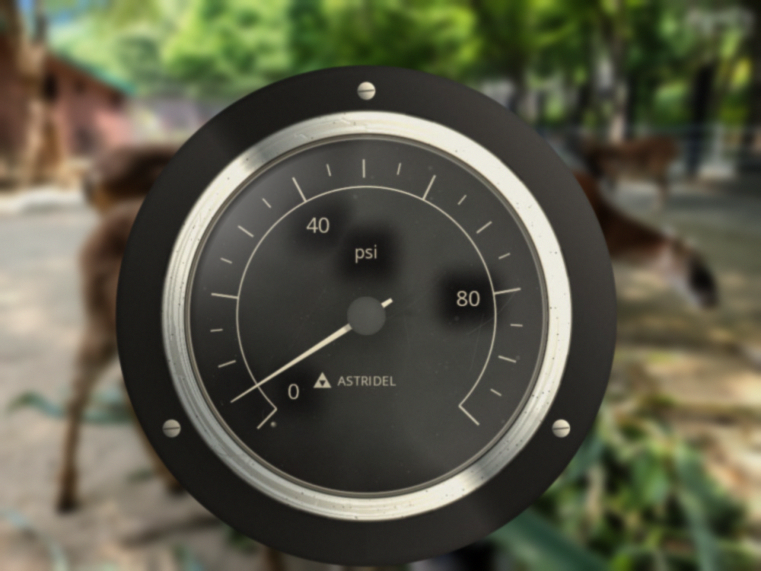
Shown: 5 (psi)
